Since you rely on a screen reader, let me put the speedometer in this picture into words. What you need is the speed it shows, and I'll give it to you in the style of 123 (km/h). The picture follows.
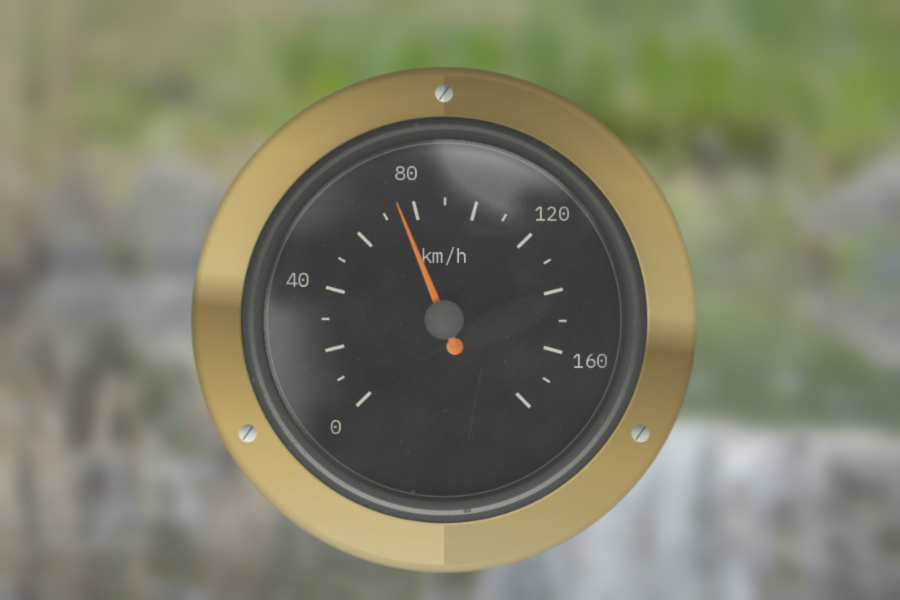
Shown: 75 (km/h)
